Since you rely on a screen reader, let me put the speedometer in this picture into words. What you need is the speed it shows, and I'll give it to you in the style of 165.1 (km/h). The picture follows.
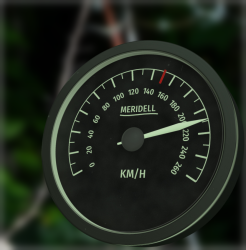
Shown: 210 (km/h)
